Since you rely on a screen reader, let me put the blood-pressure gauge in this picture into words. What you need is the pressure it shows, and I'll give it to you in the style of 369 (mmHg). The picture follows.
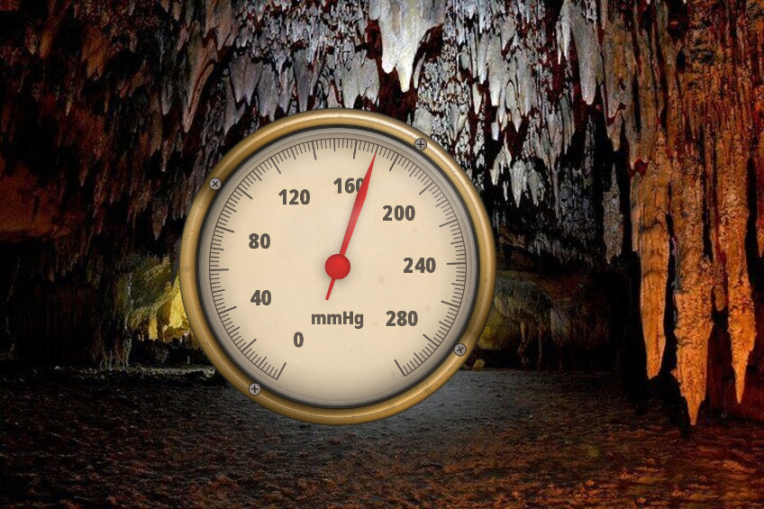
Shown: 170 (mmHg)
